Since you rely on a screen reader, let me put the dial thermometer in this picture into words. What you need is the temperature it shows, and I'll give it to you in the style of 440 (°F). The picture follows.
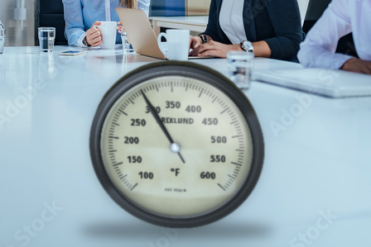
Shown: 300 (°F)
